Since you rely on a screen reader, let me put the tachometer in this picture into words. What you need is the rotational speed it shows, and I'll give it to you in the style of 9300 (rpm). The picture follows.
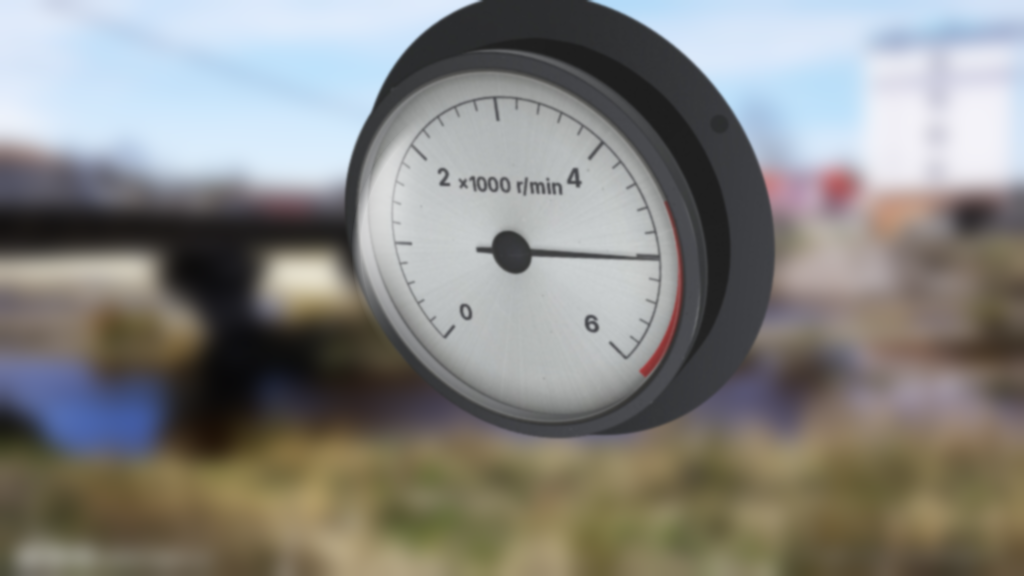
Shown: 5000 (rpm)
